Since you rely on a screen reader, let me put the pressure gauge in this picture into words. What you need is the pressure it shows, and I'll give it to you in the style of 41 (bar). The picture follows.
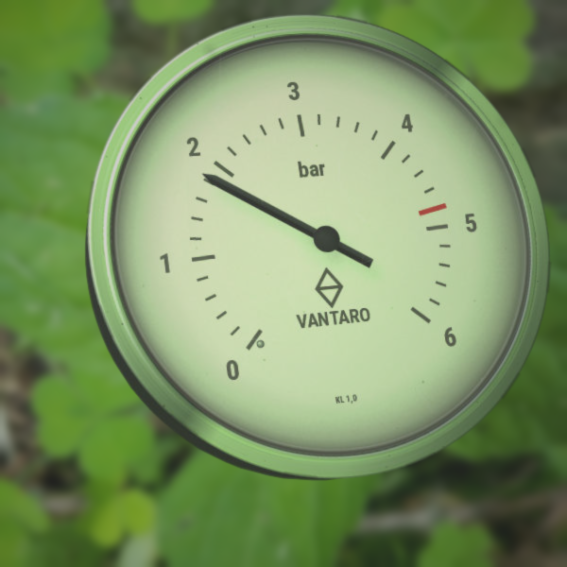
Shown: 1.8 (bar)
